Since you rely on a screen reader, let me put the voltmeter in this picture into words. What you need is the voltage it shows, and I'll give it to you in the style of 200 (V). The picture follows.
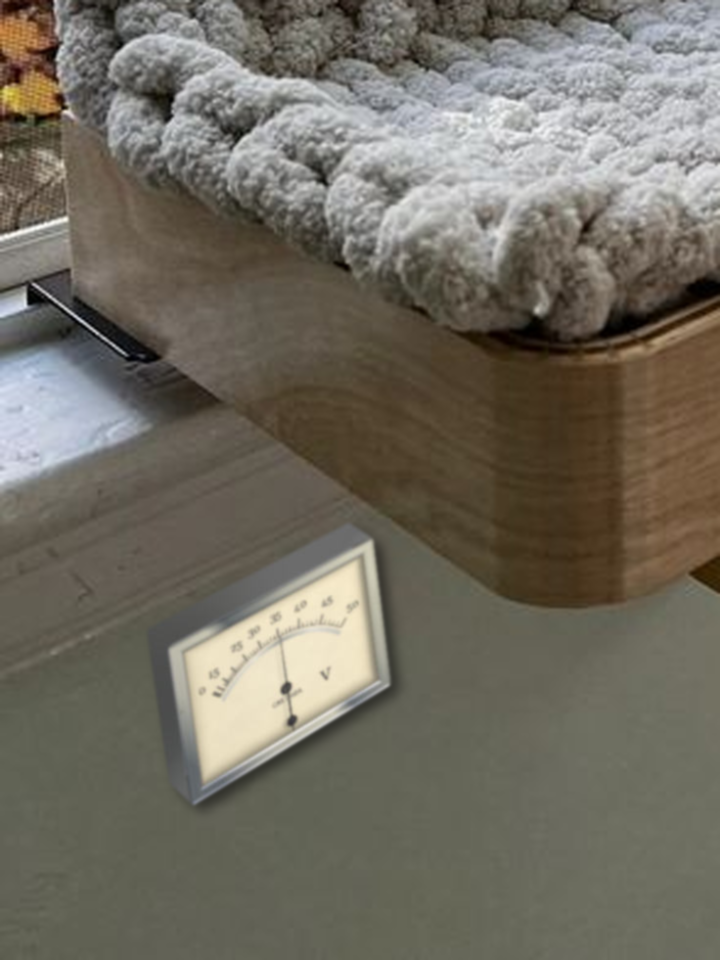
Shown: 35 (V)
